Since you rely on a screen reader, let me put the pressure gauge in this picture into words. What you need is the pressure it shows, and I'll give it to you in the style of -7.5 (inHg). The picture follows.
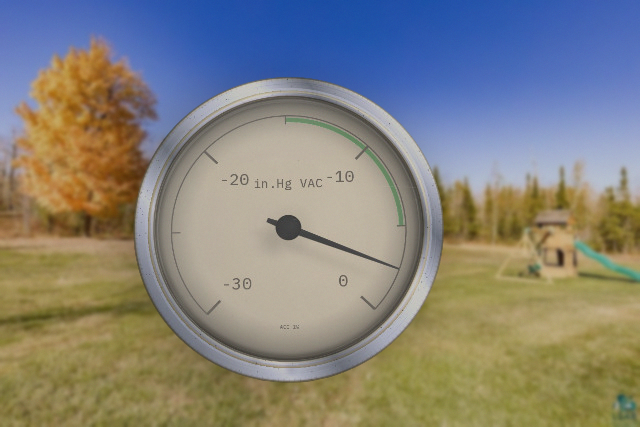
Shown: -2.5 (inHg)
